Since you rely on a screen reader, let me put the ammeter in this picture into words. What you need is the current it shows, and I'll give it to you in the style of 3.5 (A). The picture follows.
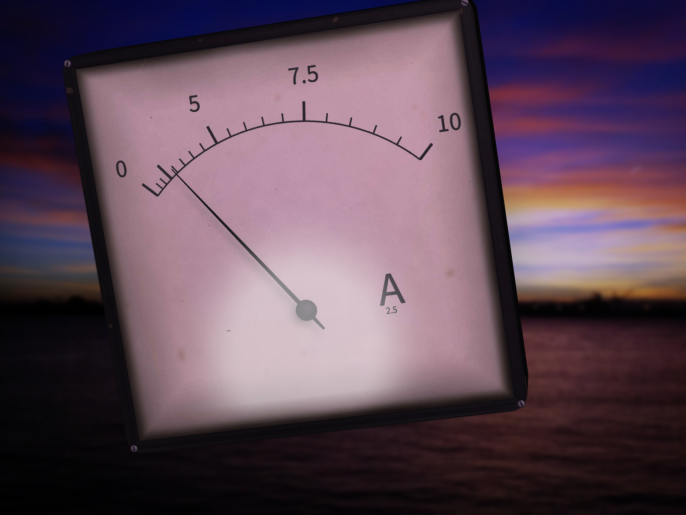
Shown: 3 (A)
